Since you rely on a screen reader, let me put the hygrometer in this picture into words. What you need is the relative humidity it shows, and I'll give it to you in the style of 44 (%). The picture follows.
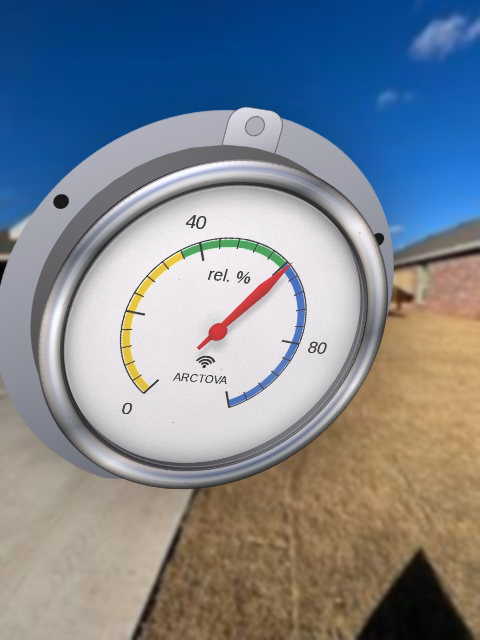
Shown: 60 (%)
